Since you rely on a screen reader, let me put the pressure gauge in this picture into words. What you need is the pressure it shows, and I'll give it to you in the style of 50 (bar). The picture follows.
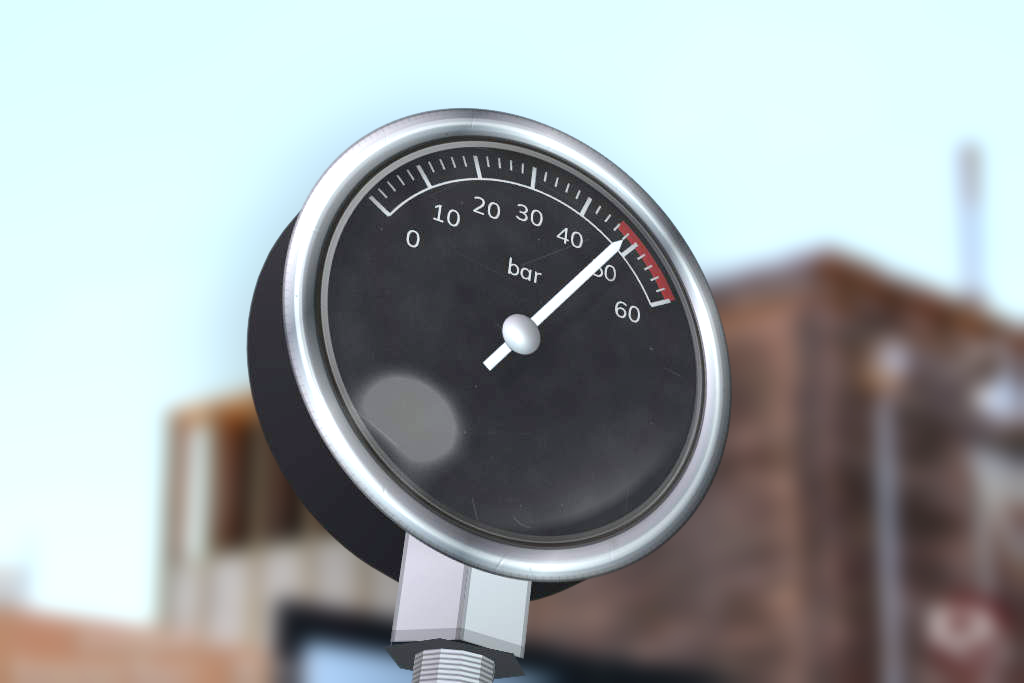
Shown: 48 (bar)
